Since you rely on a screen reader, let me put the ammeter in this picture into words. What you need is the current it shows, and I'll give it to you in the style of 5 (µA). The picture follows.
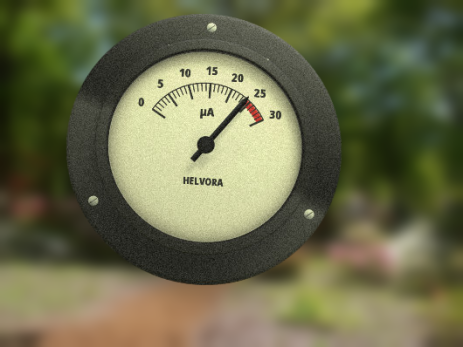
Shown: 24 (µA)
